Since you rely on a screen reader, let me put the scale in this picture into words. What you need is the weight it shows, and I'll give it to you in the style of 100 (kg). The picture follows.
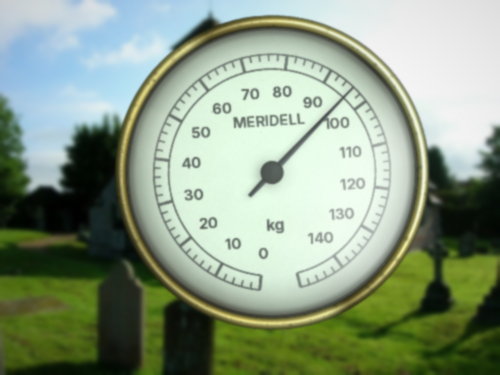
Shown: 96 (kg)
